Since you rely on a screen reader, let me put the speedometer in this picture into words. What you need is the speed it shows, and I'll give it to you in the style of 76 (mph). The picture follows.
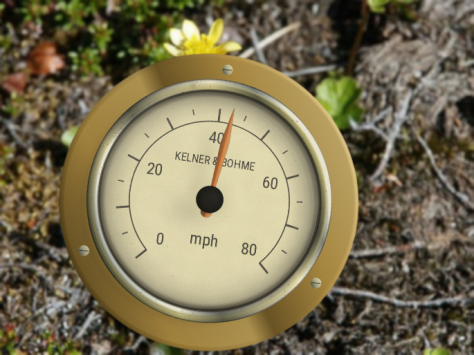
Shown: 42.5 (mph)
